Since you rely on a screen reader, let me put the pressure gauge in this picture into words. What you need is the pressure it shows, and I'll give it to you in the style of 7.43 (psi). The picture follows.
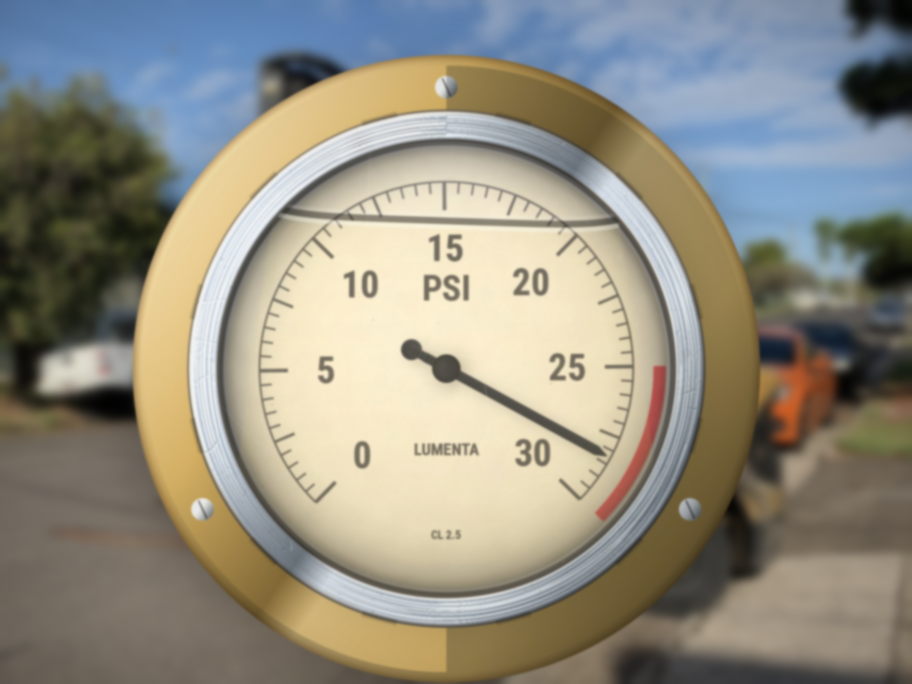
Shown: 28.25 (psi)
